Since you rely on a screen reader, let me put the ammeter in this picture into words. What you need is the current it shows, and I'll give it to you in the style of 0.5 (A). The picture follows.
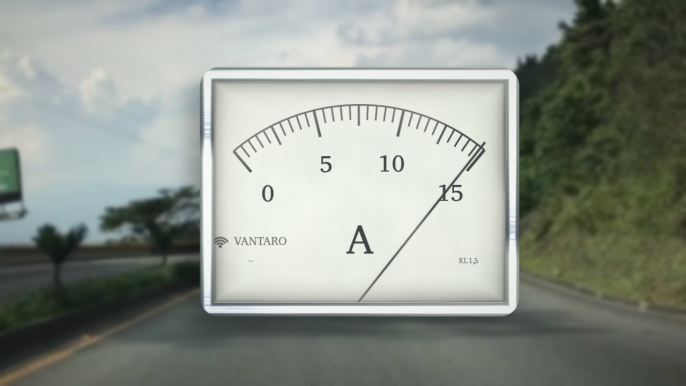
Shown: 14.75 (A)
